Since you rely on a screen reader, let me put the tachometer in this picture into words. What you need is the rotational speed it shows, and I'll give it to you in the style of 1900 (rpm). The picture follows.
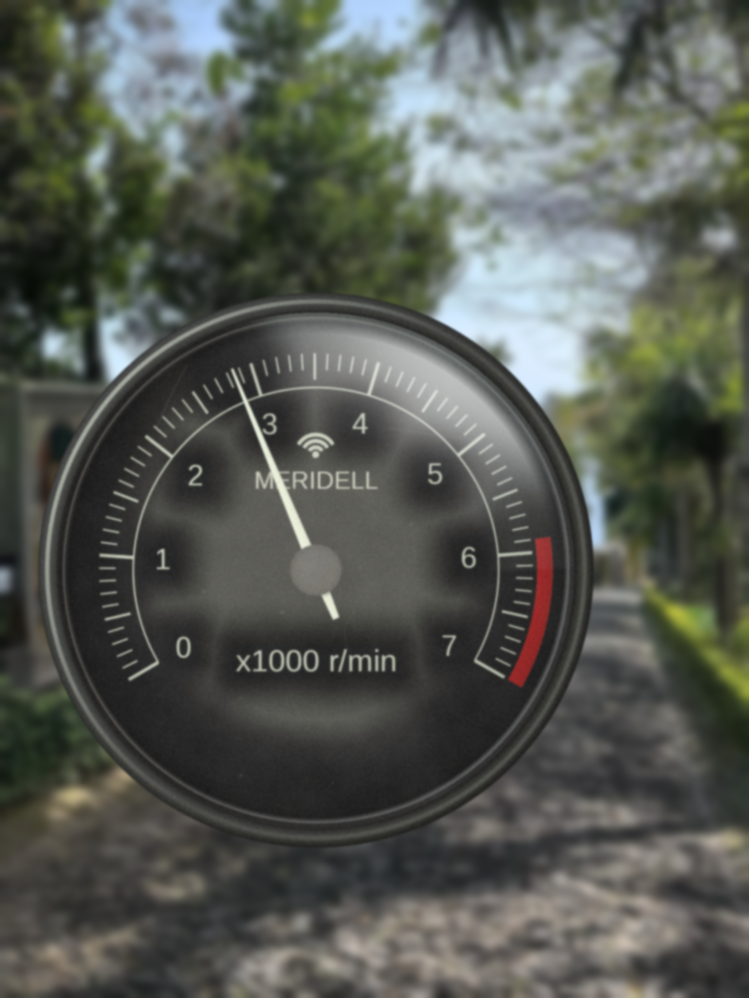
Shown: 2850 (rpm)
